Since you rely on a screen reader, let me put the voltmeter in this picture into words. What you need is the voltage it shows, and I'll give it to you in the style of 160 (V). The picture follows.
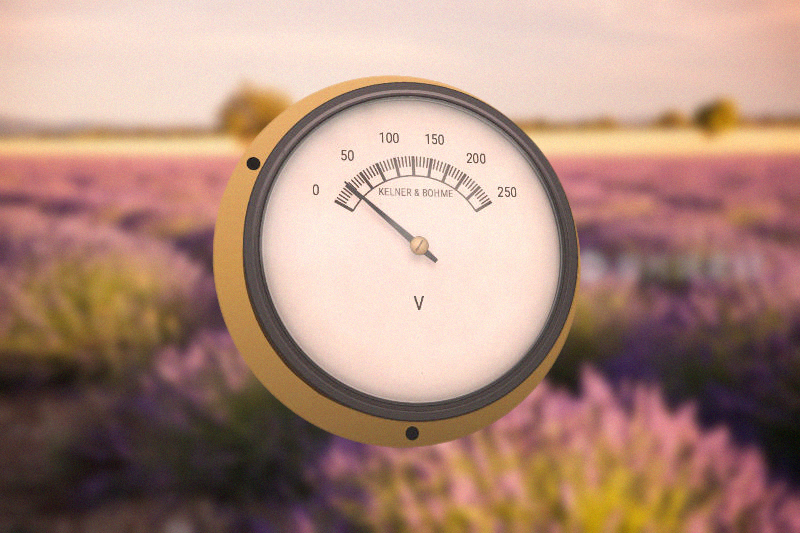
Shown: 25 (V)
